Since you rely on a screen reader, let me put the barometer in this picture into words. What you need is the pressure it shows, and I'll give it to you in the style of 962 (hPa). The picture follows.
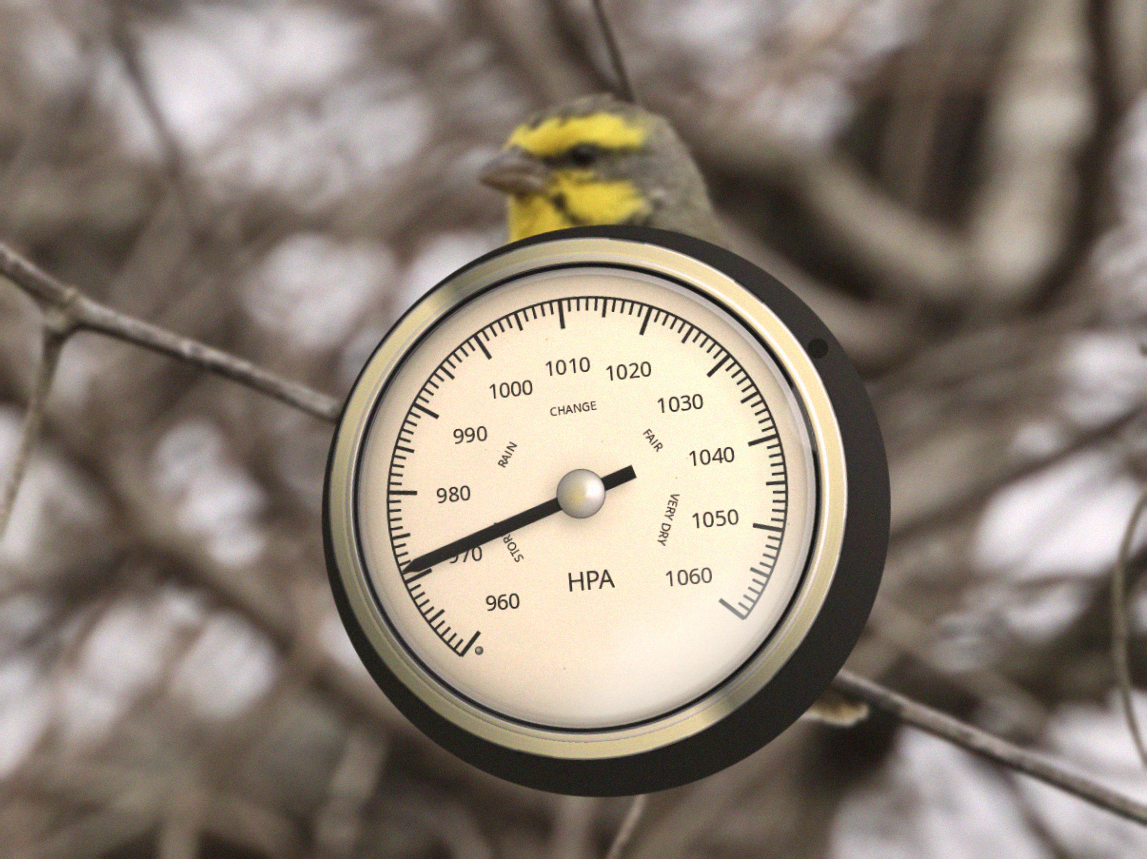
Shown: 971 (hPa)
